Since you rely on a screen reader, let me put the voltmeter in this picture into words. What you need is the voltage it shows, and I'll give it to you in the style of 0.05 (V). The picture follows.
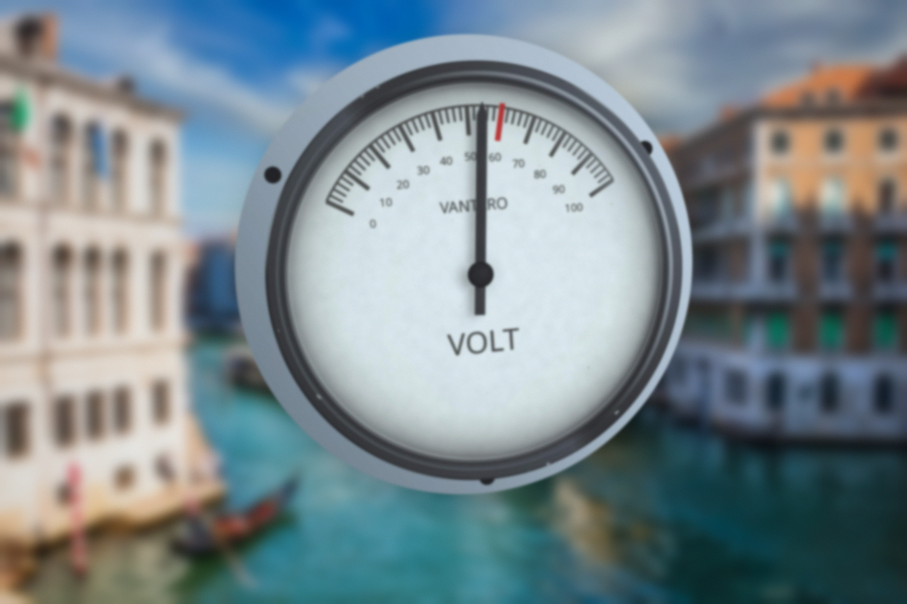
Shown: 54 (V)
